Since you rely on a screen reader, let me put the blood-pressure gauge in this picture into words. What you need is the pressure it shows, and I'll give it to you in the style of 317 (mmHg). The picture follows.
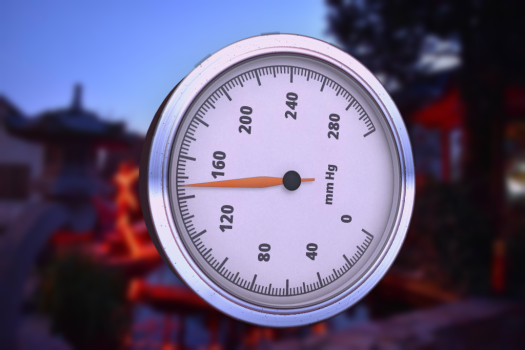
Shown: 146 (mmHg)
